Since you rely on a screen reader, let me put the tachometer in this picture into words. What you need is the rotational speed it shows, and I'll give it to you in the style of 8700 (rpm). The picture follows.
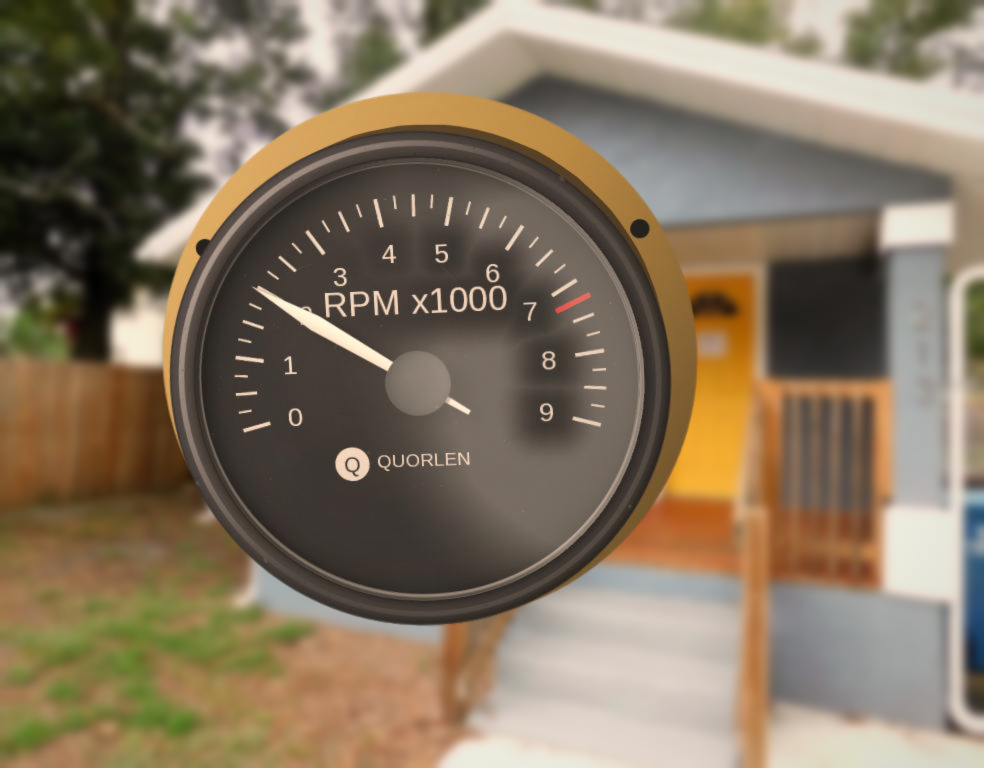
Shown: 2000 (rpm)
